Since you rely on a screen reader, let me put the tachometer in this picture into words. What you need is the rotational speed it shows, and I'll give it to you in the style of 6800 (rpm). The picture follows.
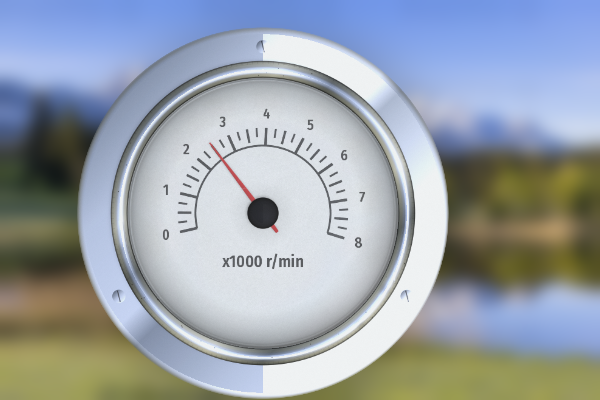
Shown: 2500 (rpm)
